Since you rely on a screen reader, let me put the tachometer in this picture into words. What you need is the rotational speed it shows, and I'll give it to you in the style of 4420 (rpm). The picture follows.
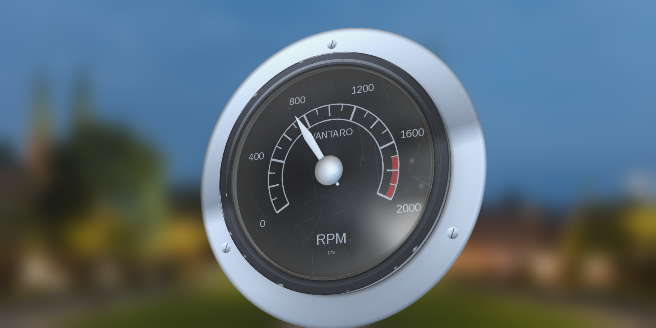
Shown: 750 (rpm)
